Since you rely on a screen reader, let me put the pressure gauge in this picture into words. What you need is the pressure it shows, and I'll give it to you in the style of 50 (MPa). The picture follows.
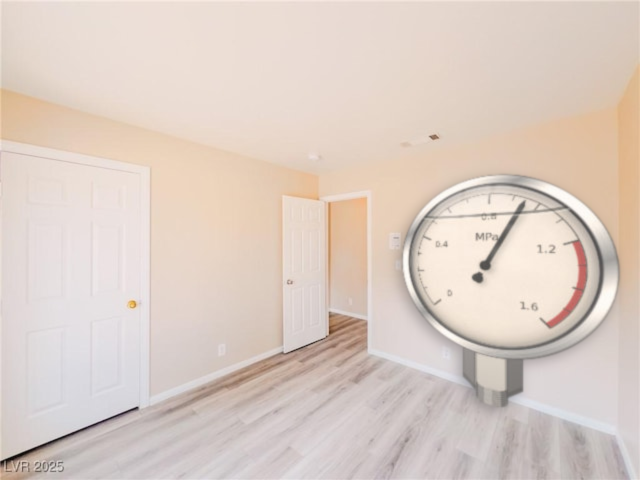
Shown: 0.95 (MPa)
